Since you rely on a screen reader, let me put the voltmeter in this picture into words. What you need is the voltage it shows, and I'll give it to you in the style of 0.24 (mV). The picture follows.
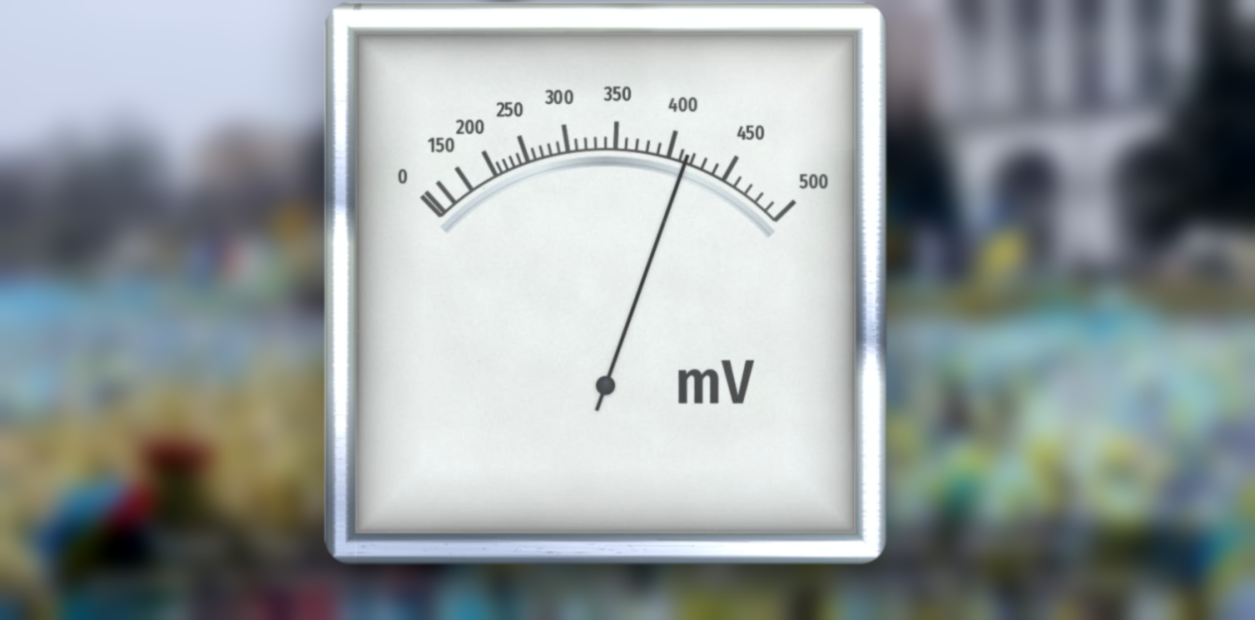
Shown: 415 (mV)
